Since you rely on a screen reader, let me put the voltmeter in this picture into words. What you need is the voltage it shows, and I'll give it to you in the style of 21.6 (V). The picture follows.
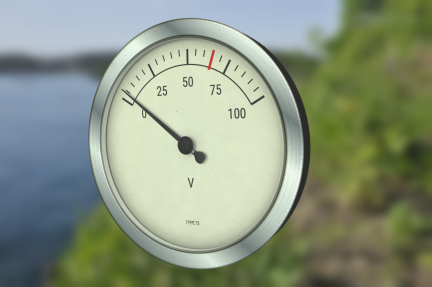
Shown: 5 (V)
